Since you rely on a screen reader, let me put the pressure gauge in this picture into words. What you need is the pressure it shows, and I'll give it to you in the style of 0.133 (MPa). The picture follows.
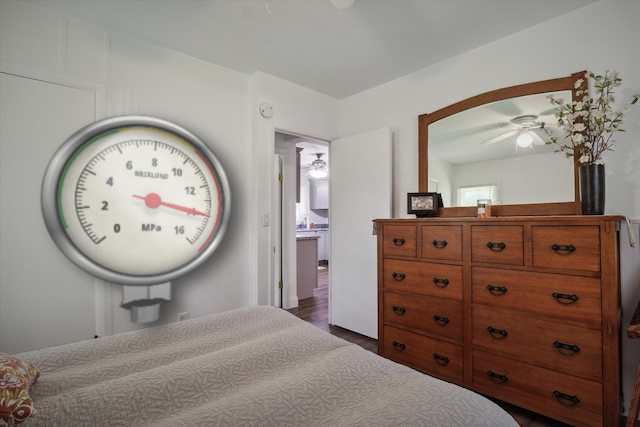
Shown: 14 (MPa)
